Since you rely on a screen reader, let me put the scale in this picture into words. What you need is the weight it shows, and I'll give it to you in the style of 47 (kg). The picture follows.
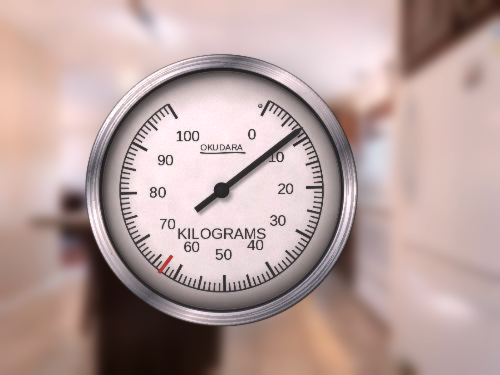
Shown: 8 (kg)
